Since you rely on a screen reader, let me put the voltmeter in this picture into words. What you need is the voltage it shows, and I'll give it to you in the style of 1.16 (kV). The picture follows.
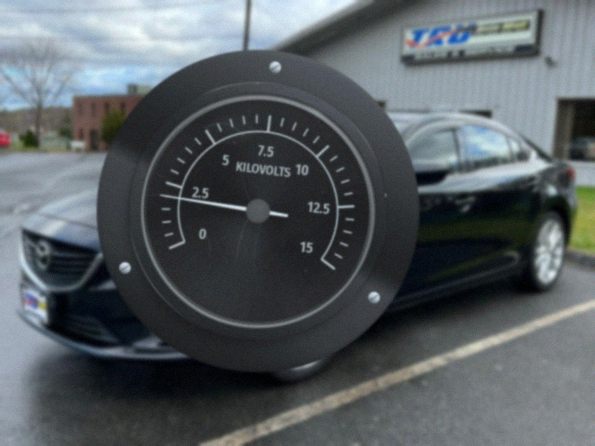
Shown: 2 (kV)
